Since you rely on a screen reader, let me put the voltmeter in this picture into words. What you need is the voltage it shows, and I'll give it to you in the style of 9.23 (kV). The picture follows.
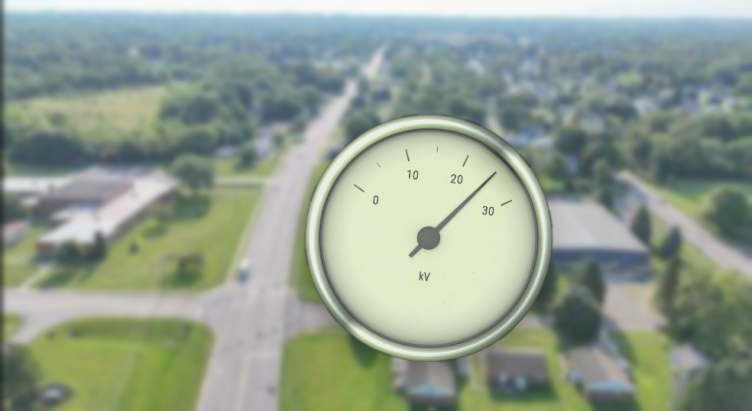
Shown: 25 (kV)
